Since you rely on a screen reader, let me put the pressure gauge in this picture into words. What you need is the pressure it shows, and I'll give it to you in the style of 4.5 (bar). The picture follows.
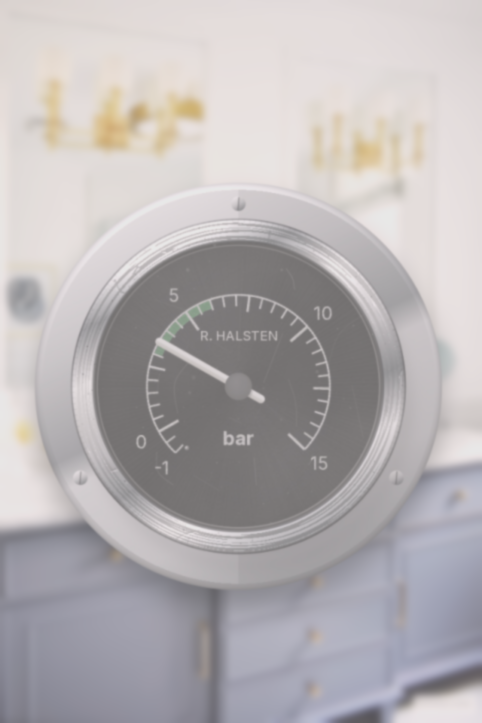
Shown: 3.5 (bar)
